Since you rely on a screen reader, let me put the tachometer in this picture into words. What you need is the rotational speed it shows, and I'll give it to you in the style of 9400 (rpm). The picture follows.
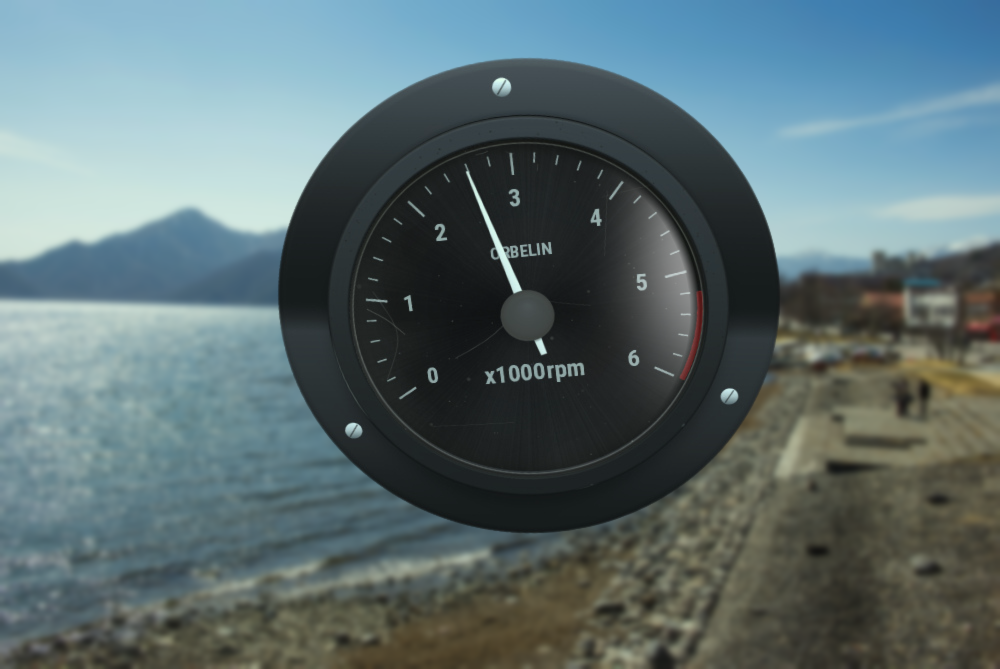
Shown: 2600 (rpm)
